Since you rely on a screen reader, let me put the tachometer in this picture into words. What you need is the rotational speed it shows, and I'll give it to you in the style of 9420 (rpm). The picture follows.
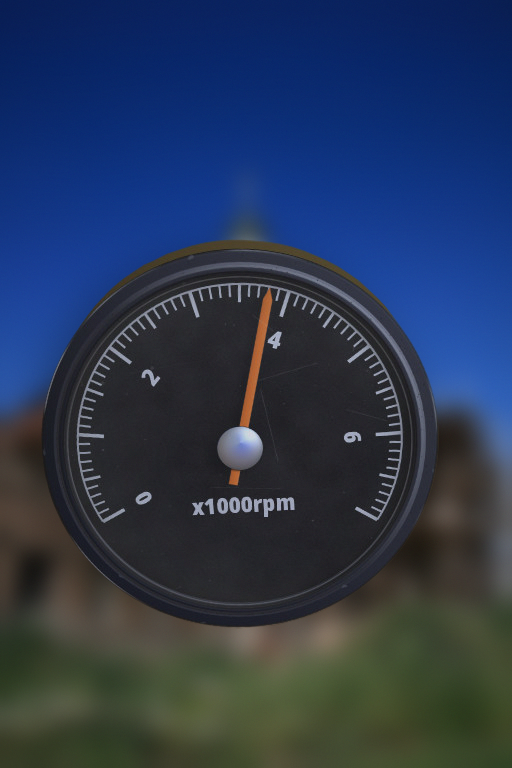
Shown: 3800 (rpm)
